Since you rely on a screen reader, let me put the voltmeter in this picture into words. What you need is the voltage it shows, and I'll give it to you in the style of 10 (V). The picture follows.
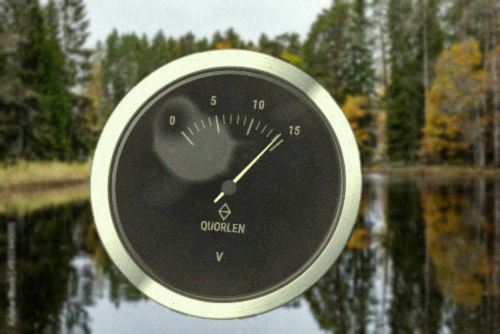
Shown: 14 (V)
